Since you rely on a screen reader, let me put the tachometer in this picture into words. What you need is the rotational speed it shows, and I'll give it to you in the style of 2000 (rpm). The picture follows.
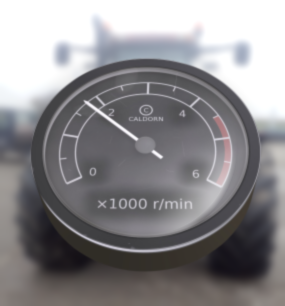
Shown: 1750 (rpm)
